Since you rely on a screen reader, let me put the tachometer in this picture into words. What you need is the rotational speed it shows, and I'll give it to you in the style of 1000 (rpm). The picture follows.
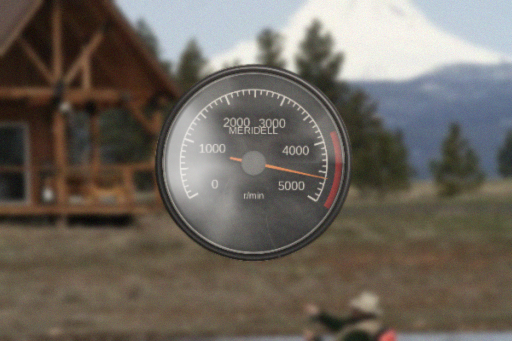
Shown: 4600 (rpm)
